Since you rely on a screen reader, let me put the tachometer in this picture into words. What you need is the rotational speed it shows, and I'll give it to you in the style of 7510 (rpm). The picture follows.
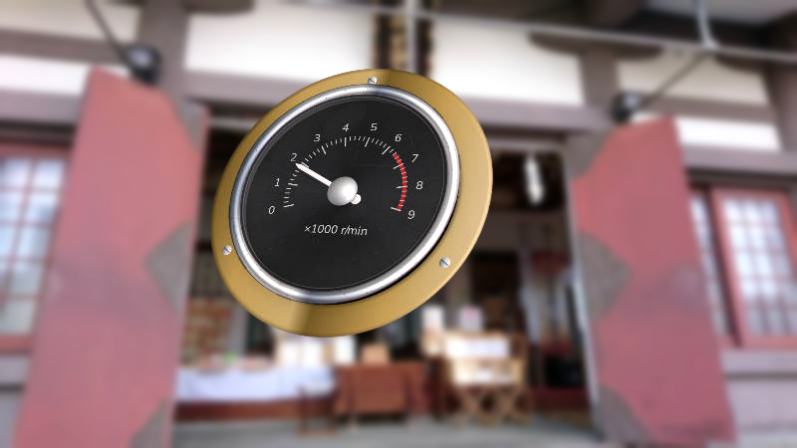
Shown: 1800 (rpm)
